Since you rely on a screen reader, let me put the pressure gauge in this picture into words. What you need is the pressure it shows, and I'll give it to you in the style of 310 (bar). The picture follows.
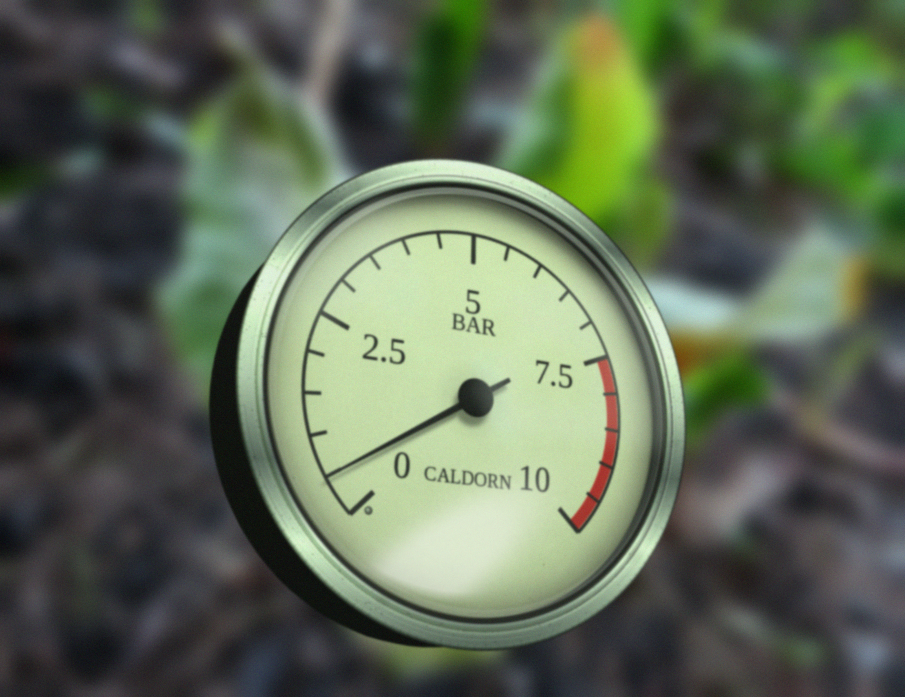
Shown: 0.5 (bar)
